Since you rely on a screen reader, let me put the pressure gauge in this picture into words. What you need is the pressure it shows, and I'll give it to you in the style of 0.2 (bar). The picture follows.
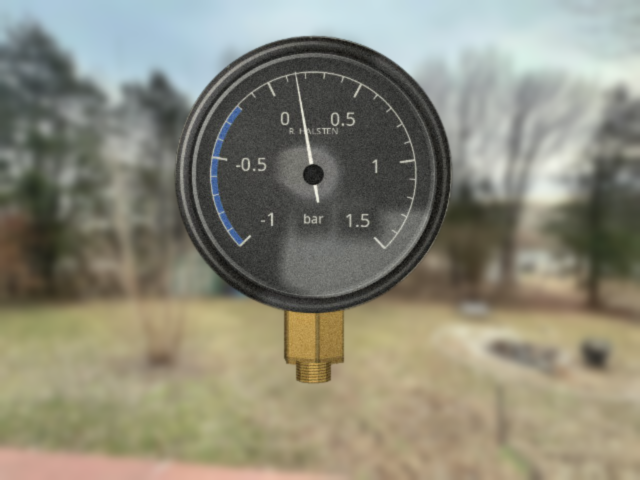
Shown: 0.15 (bar)
